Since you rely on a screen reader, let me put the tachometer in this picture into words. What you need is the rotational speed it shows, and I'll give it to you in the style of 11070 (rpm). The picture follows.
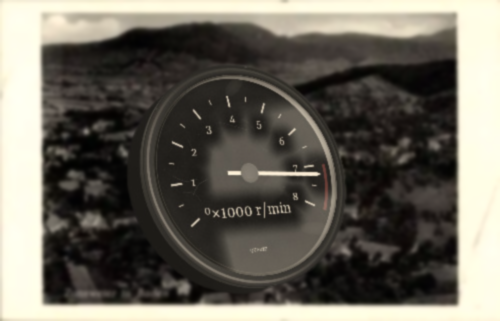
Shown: 7250 (rpm)
